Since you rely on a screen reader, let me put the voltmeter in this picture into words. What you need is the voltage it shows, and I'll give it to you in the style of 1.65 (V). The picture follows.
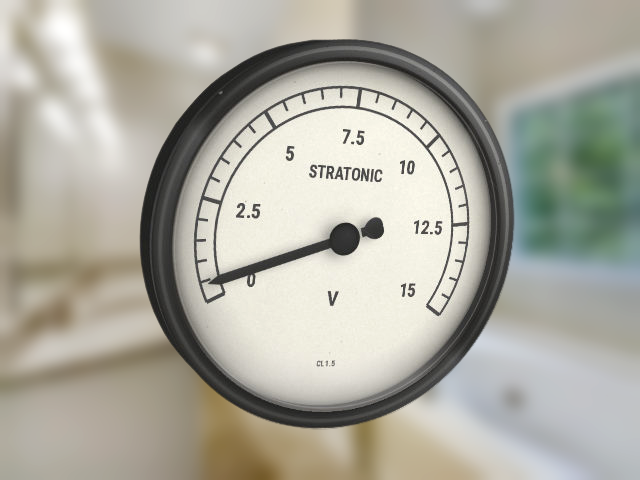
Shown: 0.5 (V)
